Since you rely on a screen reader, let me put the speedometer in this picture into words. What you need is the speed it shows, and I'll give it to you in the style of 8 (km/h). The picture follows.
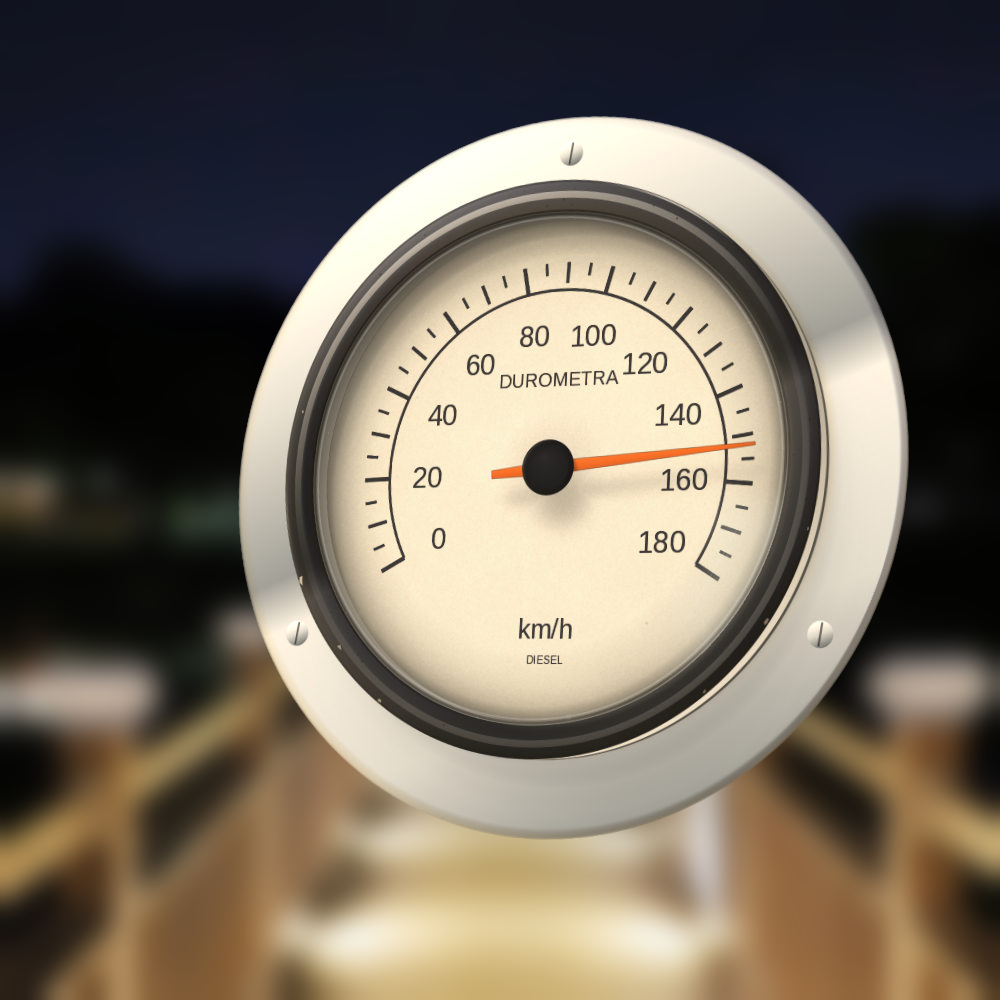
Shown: 152.5 (km/h)
